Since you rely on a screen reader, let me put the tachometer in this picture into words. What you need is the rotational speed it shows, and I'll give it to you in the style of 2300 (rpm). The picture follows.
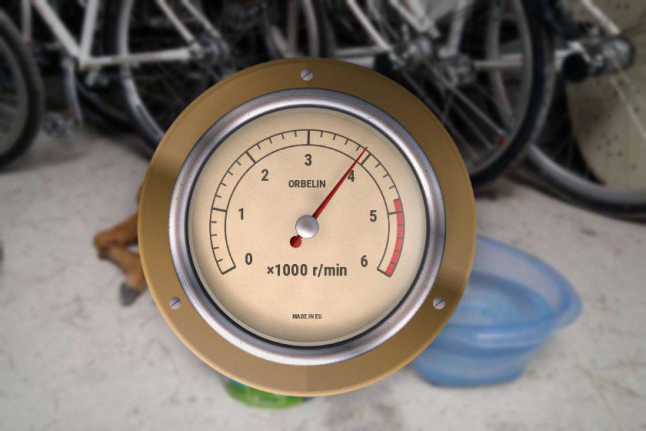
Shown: 3900 (rpm)
